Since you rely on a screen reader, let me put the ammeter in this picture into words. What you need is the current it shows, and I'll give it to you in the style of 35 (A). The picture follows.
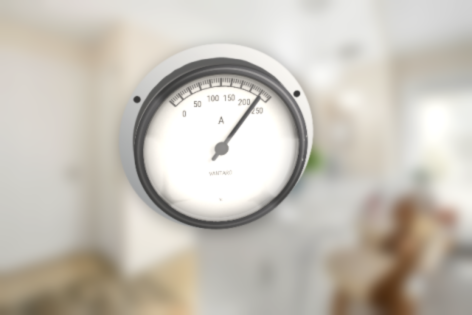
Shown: 225 (A)
